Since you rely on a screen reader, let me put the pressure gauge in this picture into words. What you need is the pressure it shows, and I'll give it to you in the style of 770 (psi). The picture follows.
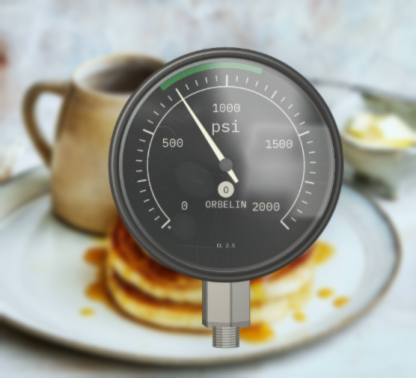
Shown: 750 (psi)
